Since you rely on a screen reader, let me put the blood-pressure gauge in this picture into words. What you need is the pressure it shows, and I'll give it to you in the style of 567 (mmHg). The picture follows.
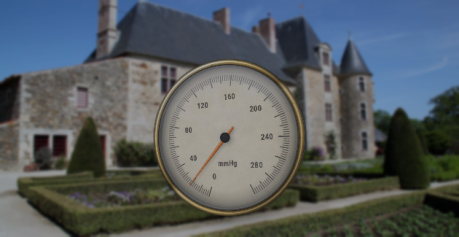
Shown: 20 (mmHg)
